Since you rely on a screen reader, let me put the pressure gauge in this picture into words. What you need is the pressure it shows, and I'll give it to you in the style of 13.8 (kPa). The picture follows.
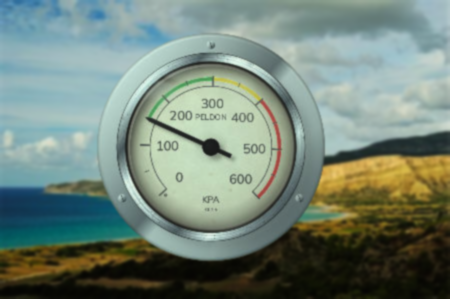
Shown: 150 (kPa)
